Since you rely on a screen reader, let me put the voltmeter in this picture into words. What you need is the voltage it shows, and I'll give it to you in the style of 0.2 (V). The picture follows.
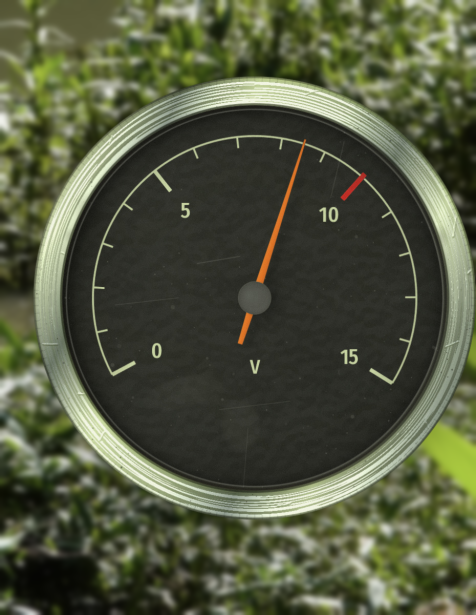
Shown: 8.5 (V)
